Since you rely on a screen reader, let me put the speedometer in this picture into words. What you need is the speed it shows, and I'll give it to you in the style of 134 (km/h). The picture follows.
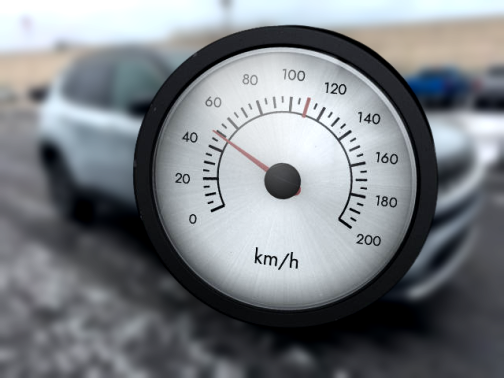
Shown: 50 (km/h)
